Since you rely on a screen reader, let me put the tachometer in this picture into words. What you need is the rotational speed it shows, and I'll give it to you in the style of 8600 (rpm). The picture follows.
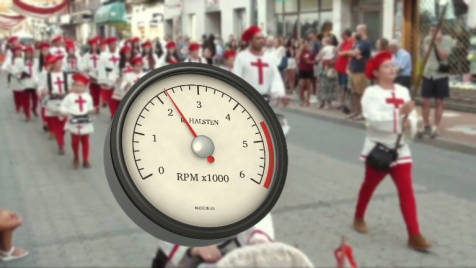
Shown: 2200 (rpm)
